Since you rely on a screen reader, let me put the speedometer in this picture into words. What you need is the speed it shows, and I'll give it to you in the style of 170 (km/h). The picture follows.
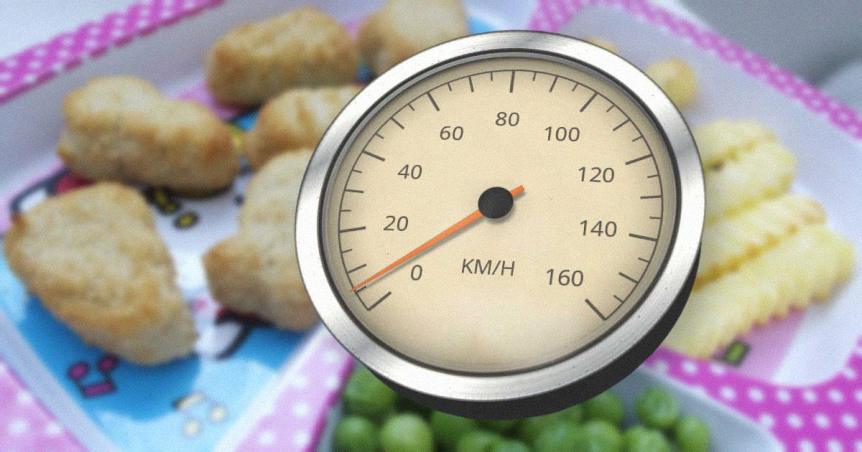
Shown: 5 (km/h)
